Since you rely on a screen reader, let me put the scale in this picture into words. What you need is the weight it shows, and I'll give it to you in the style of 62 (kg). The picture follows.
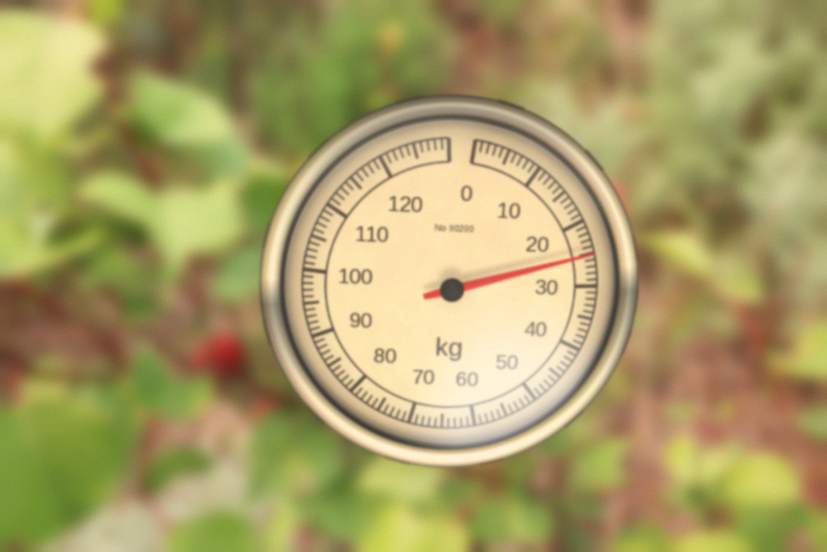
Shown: 25 (kg)
